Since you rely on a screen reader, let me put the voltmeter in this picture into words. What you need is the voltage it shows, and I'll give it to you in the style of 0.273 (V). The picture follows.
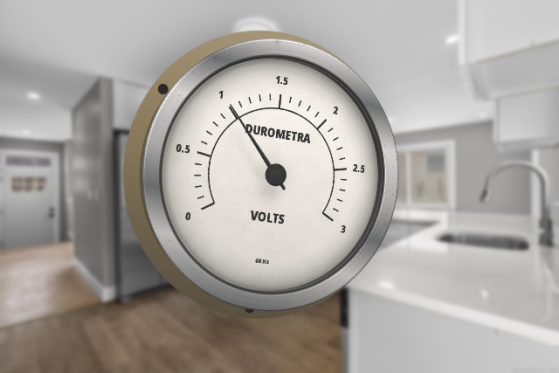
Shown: 1 (V)
